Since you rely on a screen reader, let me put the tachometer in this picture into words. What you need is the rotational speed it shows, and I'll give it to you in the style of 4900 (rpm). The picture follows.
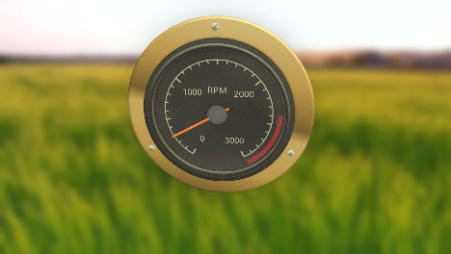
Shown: 300 (rpm)
